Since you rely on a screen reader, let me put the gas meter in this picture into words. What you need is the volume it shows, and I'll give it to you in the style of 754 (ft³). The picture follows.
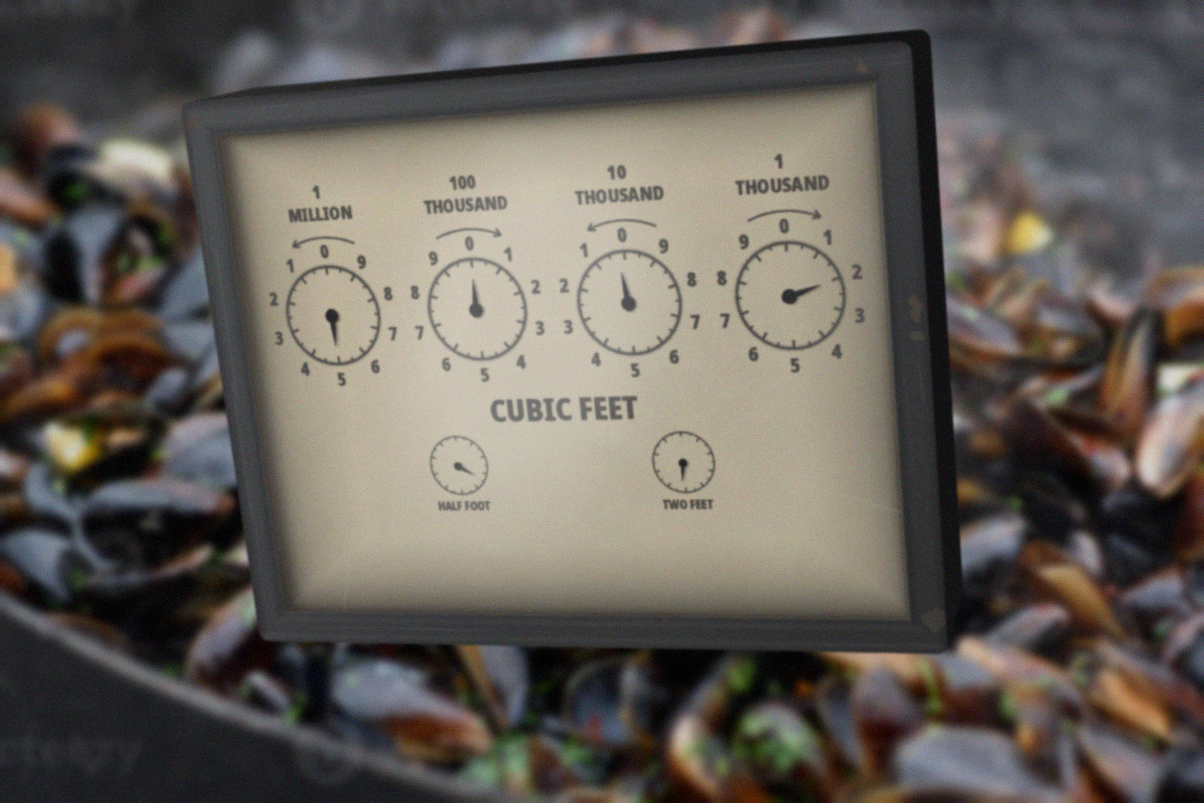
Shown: 500200 (ft³)
